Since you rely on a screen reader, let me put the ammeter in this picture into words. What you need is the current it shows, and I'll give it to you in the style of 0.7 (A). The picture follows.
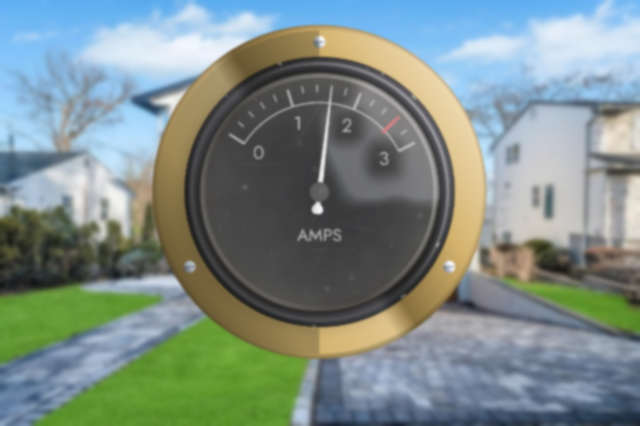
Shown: 1.6 (A)
